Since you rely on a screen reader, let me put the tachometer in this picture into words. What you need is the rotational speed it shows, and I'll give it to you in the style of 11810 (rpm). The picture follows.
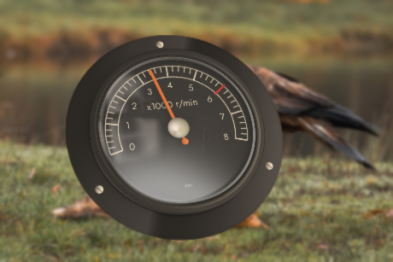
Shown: 3400 (rpm)
